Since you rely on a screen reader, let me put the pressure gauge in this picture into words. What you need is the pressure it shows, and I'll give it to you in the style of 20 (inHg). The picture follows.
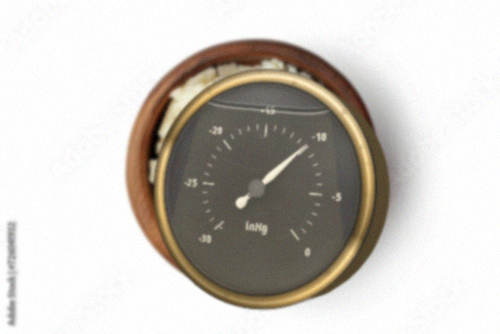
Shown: -10 (inHg)
